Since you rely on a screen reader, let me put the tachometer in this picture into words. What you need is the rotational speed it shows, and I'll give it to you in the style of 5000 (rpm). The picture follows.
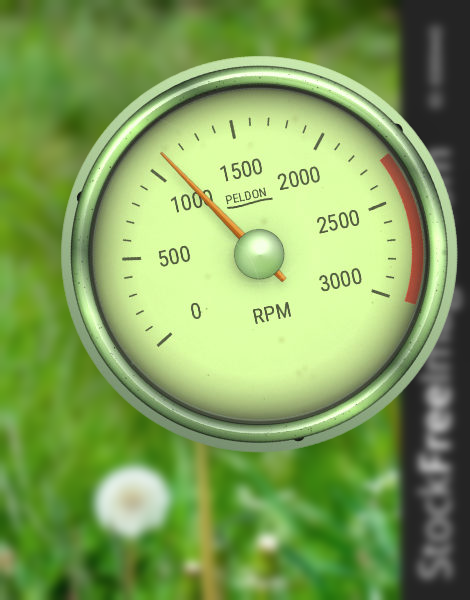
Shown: 1100 (rpm)
